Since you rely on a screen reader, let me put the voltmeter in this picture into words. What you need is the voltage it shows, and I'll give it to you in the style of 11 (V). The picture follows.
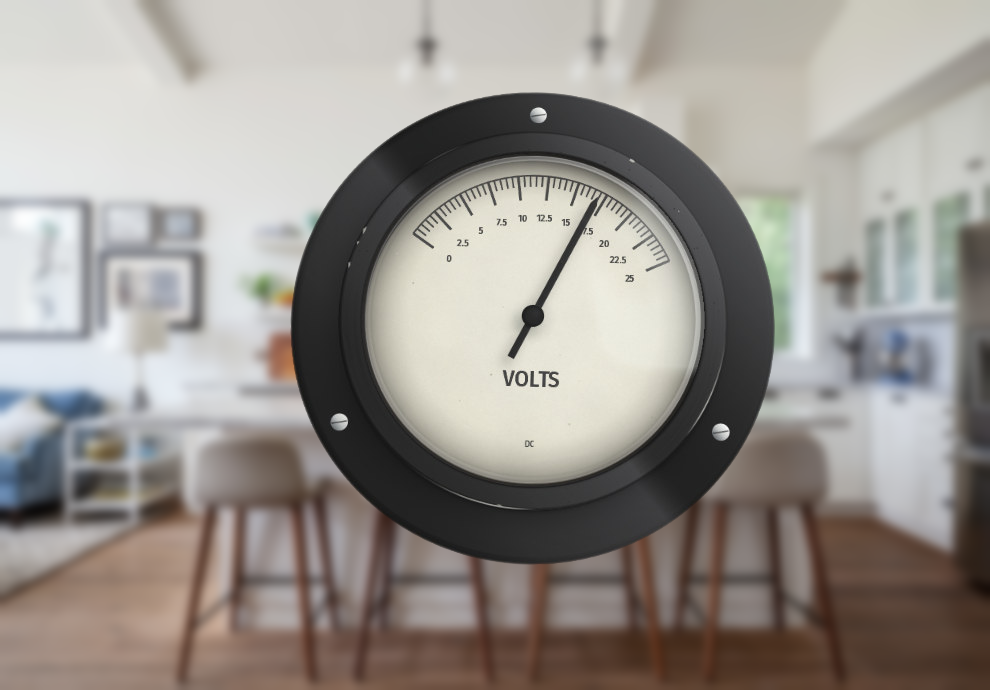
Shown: 17 (V)
